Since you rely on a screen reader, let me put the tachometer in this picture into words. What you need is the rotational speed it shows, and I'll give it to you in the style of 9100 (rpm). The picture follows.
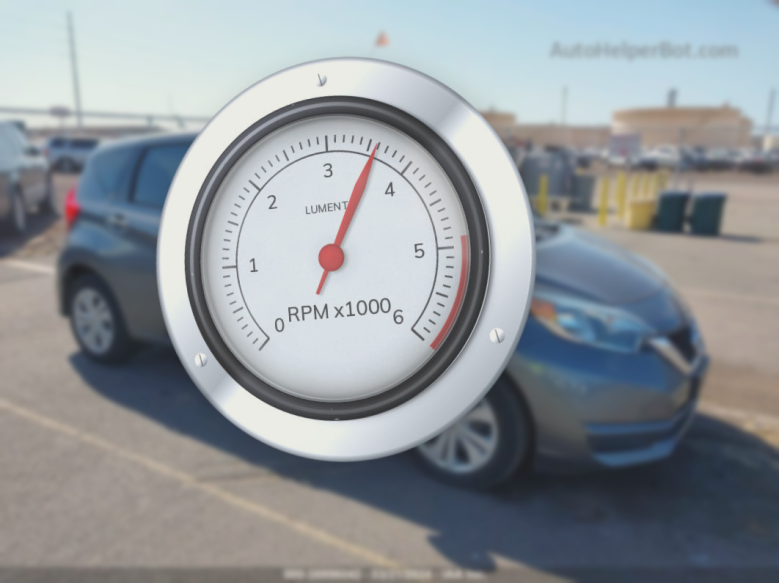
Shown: 3600 (rpm)
